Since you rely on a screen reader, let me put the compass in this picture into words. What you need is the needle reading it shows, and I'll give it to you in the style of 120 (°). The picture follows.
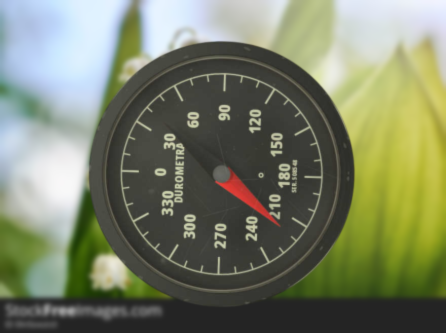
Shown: 220 (°)
